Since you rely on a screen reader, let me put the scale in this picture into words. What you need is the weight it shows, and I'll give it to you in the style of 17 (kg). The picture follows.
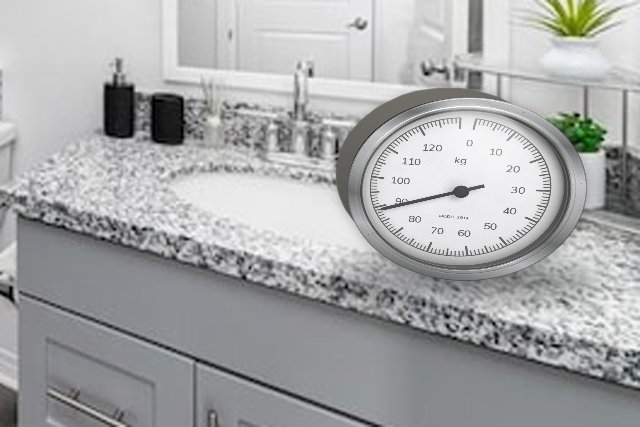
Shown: 90 (kg)
